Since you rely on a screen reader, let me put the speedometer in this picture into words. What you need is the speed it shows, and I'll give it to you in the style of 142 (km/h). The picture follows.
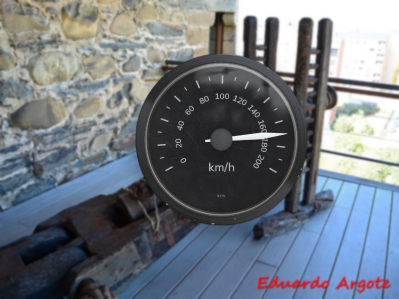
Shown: 170 (km/h)
